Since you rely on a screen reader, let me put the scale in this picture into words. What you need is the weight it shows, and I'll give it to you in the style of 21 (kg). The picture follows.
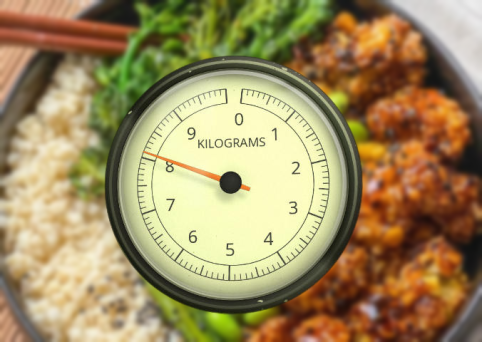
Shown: 8.1 (kg)
